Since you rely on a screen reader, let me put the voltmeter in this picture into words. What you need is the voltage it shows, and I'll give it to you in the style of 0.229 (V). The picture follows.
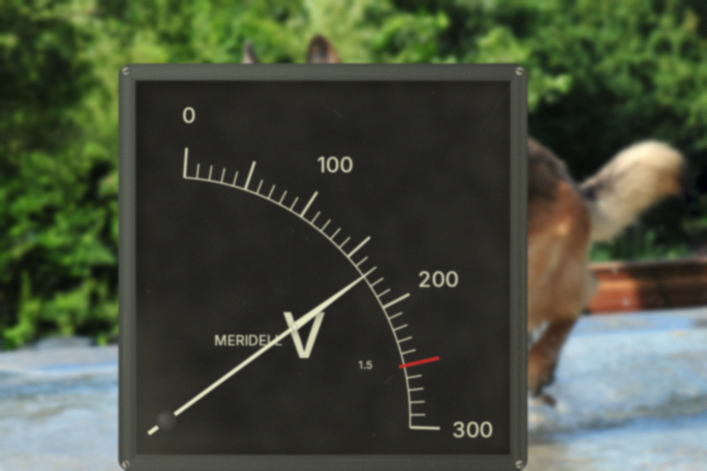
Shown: 170 (V)
